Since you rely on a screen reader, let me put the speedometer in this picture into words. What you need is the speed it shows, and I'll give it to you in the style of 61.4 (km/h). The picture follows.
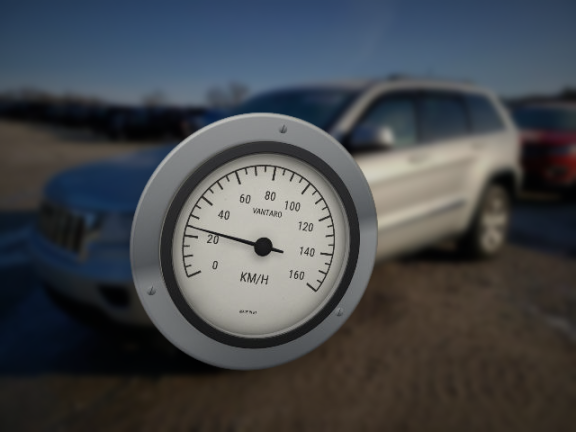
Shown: 25 (km/h)
